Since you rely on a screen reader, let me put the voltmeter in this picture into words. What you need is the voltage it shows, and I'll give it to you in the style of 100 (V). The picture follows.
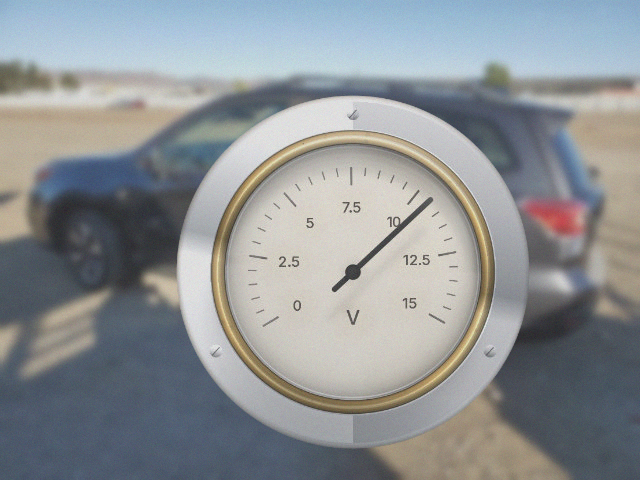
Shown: 10.5 (V)
